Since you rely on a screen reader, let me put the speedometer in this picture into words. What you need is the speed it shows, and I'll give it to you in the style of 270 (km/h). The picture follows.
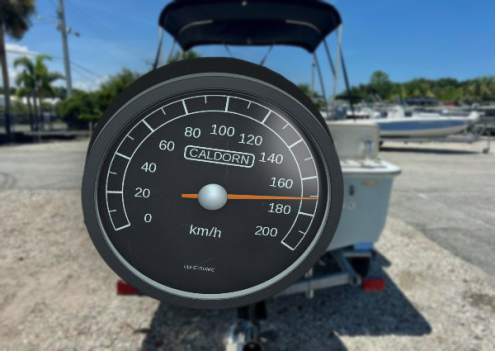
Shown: 170 (km/h)
